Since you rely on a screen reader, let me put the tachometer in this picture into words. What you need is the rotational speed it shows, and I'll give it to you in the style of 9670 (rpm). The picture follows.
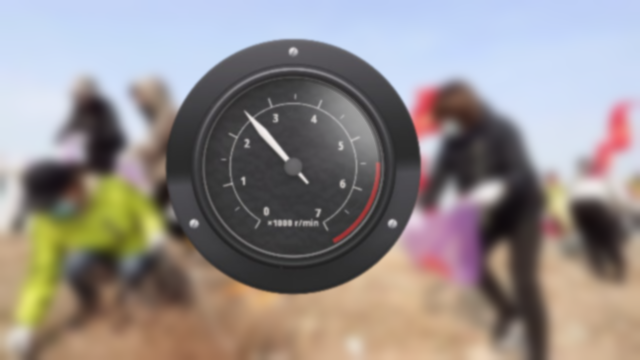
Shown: 2500 (rpm)
